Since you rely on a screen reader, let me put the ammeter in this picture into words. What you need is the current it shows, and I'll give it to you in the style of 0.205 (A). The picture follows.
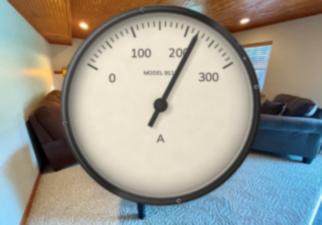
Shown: 220 (A)
